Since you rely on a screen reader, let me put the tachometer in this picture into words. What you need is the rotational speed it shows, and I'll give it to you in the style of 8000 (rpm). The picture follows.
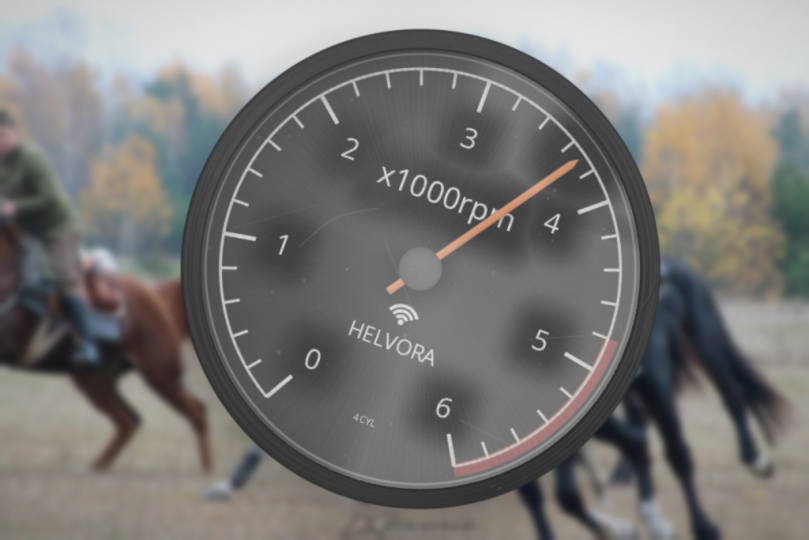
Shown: 3700 (rpm)
